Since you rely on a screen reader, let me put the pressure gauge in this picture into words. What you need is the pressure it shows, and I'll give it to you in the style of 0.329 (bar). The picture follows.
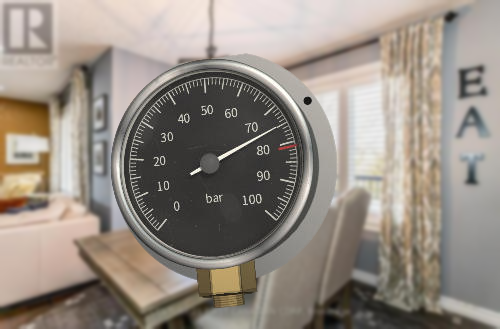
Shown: 75 (bar)
